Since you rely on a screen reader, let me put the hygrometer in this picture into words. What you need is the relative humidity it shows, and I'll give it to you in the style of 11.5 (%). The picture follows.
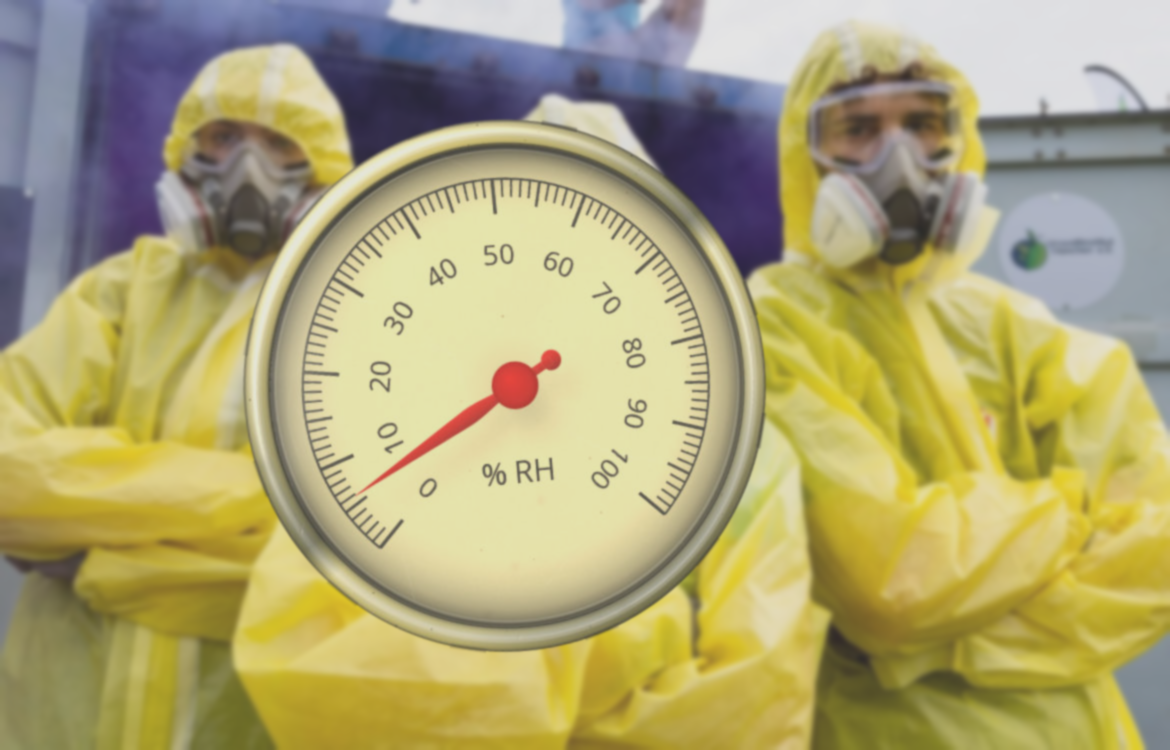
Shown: 6 (%)
